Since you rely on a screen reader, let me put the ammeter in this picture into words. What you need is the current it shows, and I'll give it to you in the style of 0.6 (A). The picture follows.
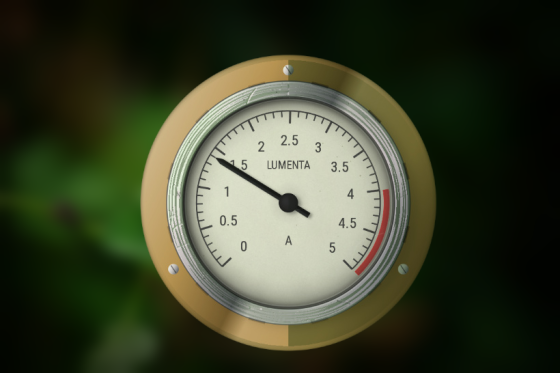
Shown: 1.4 (A)
